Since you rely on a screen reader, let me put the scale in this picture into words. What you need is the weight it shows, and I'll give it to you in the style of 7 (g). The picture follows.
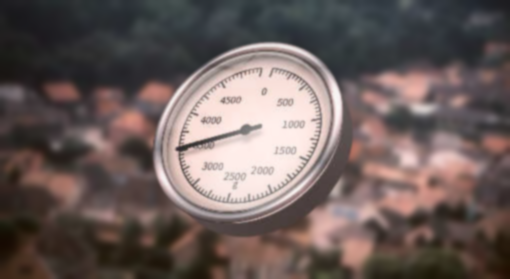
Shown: 3500 (g)
